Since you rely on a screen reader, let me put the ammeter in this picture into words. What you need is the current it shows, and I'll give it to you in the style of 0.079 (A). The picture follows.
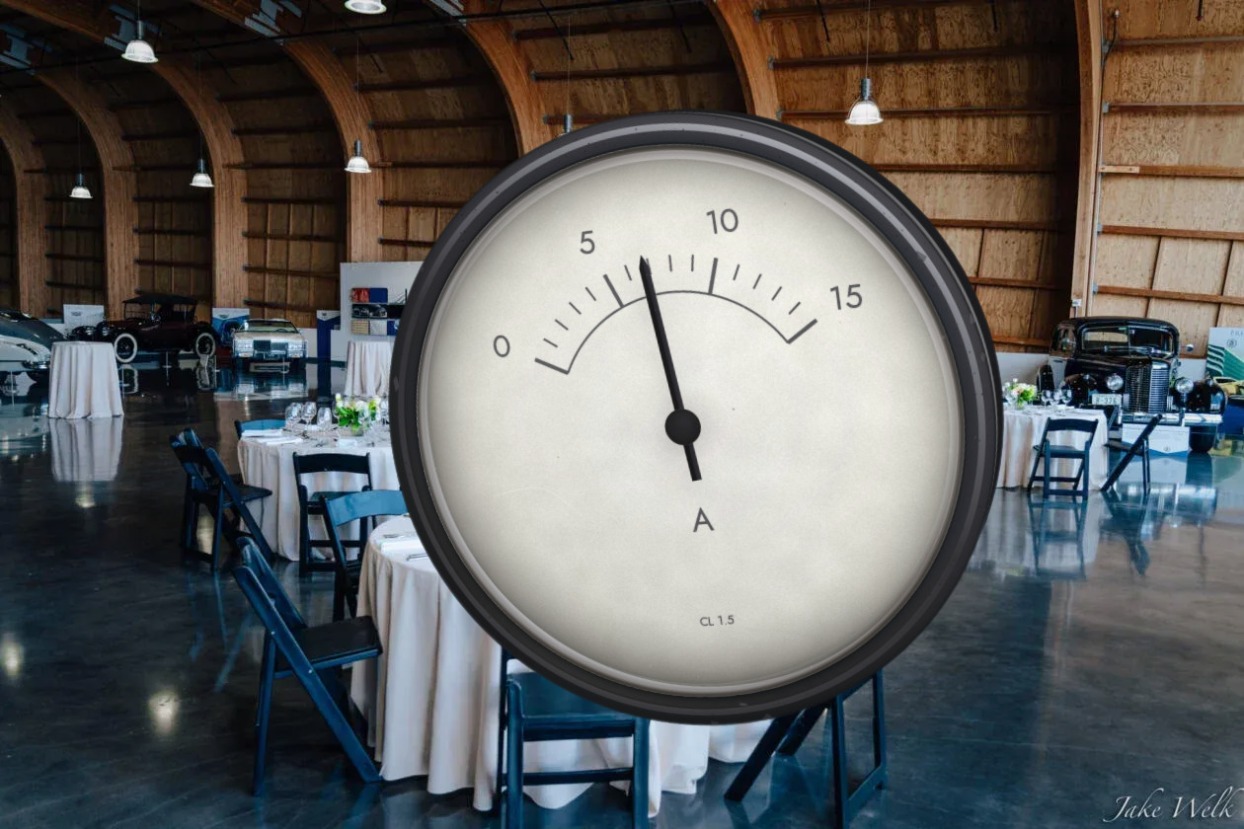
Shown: 7 (A)
